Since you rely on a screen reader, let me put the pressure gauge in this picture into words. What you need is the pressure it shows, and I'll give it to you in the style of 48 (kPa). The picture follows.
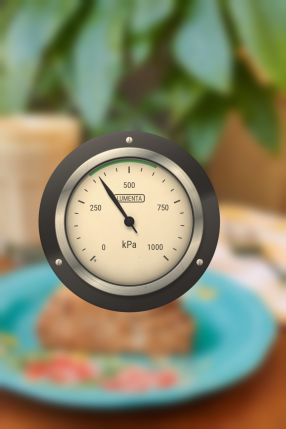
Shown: 375 (kPa)
